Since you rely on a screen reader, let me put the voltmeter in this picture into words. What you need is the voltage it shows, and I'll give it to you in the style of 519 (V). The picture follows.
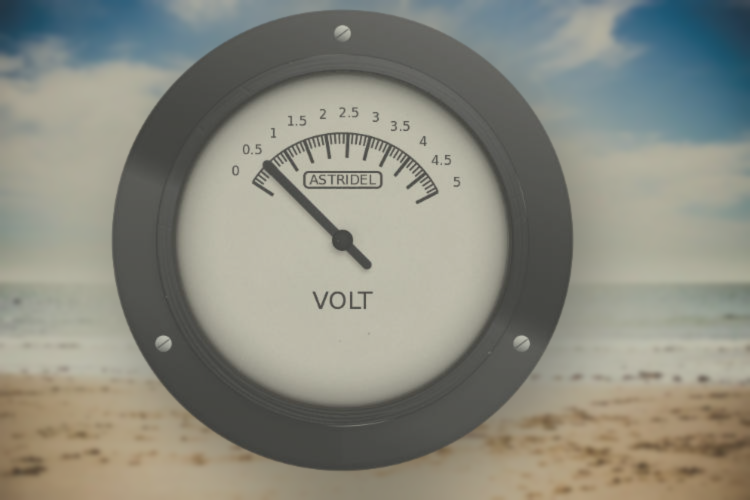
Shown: 0.5 (V)
